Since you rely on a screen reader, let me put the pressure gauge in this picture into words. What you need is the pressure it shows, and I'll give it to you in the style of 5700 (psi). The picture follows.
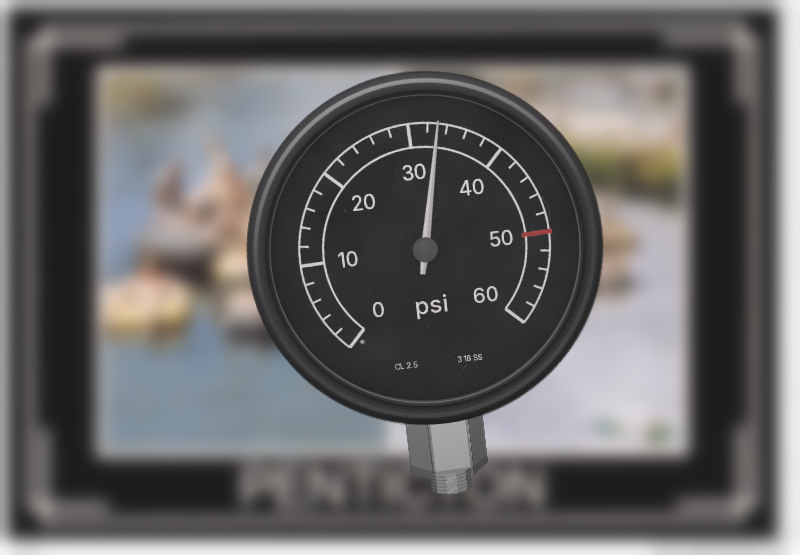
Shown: 33 (psi)
